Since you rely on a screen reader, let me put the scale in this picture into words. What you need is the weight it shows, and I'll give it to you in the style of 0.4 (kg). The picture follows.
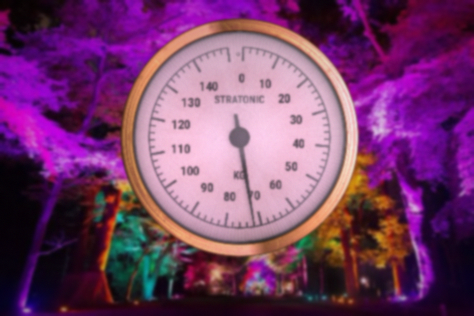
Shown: 72 (kg)
